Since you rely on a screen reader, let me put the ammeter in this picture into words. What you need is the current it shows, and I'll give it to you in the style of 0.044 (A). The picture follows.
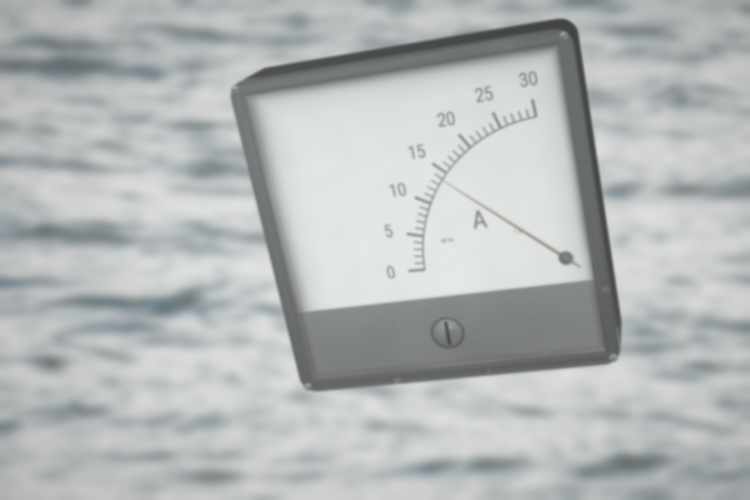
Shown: 14 (A)
